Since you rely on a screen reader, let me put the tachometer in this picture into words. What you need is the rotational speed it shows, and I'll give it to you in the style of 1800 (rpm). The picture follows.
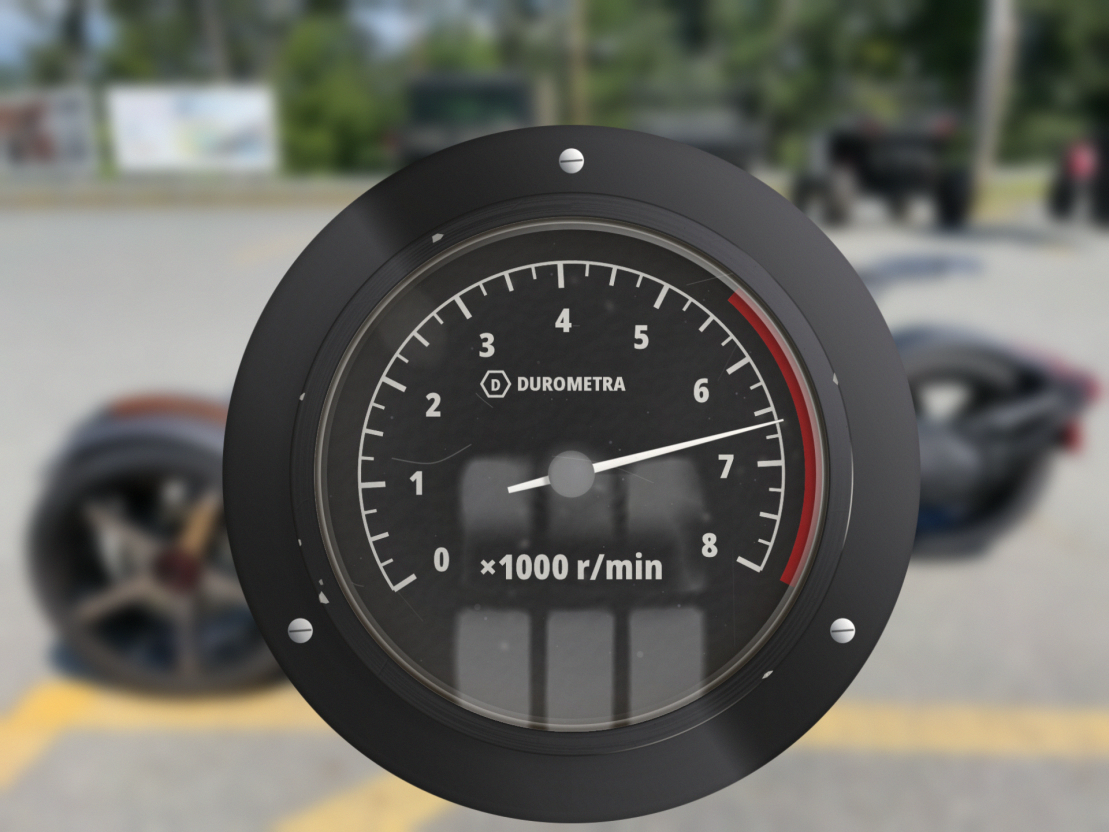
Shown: 6625 (rpm)
